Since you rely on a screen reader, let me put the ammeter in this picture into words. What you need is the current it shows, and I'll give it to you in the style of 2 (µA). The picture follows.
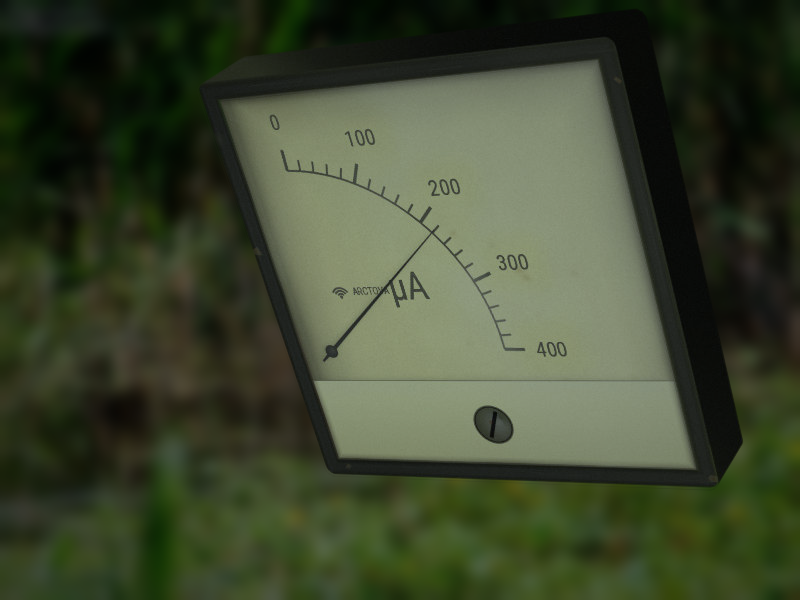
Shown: 220 (µA)
